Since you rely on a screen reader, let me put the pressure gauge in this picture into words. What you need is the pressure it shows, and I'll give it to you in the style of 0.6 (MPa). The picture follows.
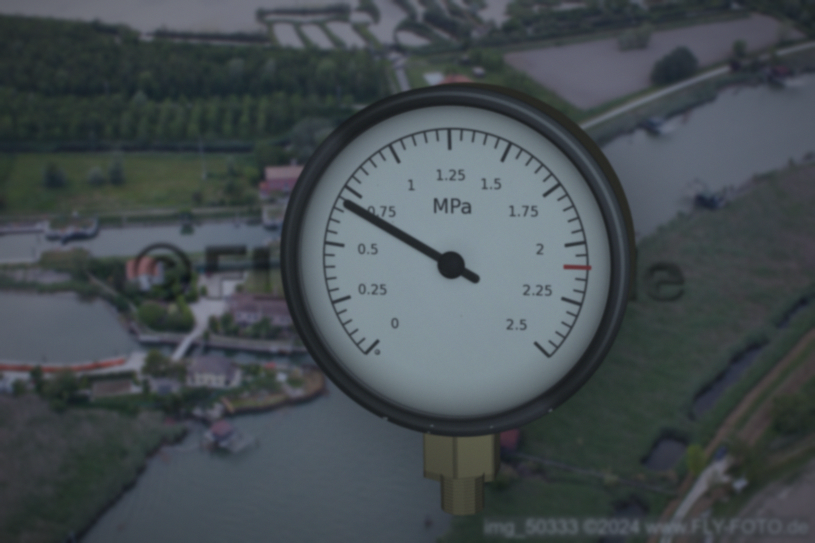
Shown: 0.7 (MPa)
